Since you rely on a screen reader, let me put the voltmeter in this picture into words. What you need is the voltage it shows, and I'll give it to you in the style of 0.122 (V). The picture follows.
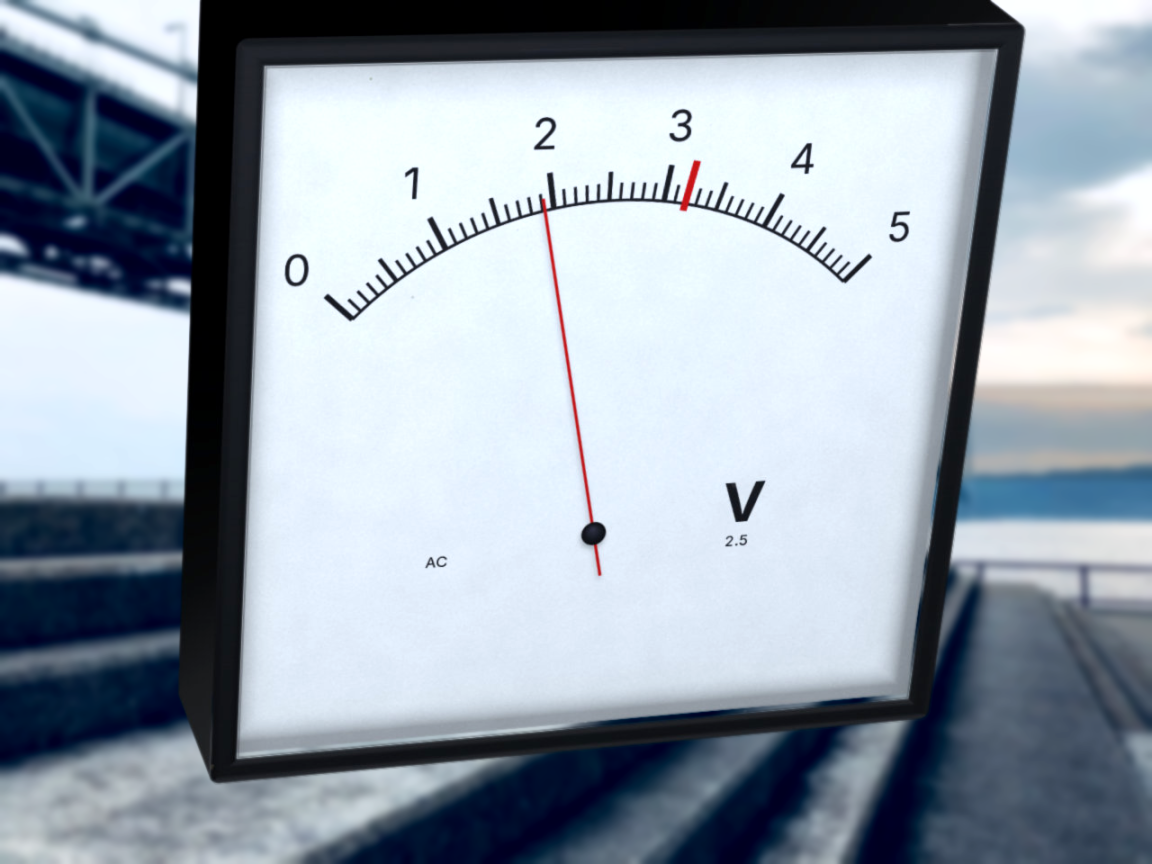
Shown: 1.9 (V)
